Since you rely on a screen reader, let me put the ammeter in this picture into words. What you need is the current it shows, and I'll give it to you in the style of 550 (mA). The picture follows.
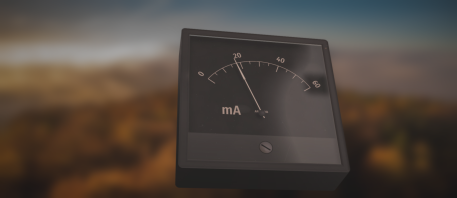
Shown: 17.5 (mA)
